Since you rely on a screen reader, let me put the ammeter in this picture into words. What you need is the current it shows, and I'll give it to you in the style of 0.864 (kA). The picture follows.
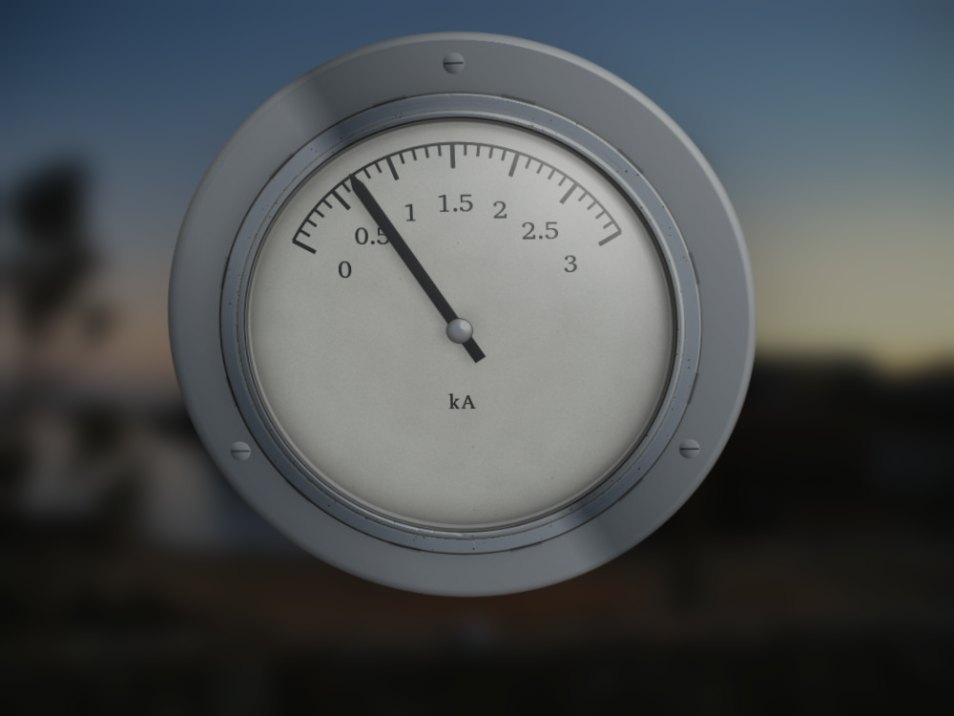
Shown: 0.7 (kA)
